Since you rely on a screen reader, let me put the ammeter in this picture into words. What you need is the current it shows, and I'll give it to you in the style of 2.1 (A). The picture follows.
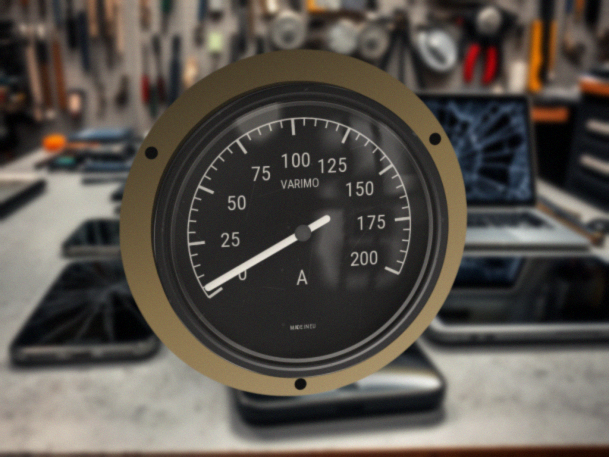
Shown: 5 (A)
